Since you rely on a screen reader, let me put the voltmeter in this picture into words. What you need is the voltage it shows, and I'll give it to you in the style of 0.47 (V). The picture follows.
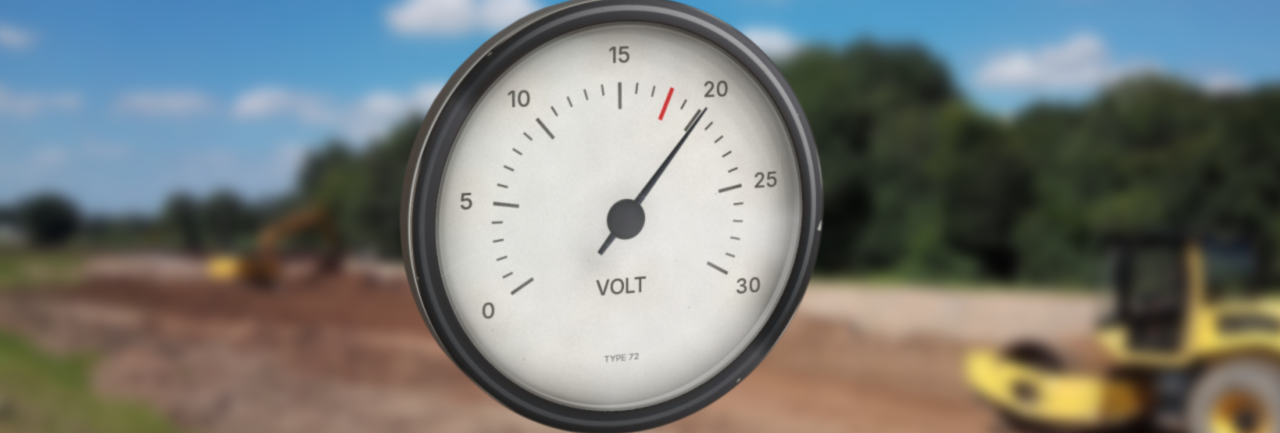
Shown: 20 (V)
